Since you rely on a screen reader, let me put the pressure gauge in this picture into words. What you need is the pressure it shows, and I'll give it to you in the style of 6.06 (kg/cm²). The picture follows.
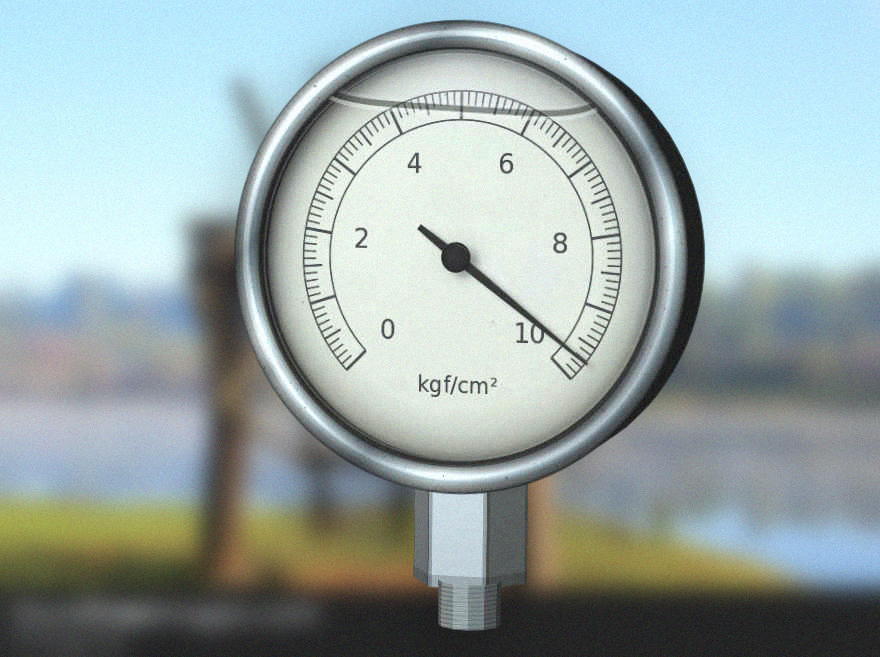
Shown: 9.7 (kg/cm²)
